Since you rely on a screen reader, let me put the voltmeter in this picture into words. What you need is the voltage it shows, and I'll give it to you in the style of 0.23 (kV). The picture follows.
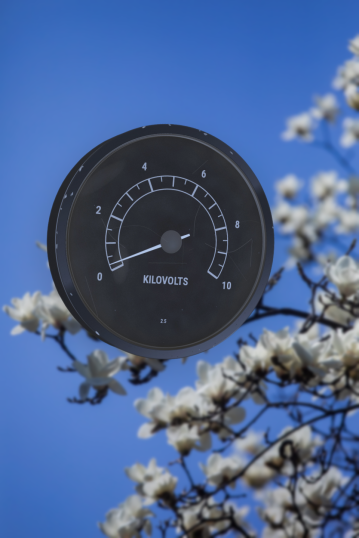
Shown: 0.25 (kV)
